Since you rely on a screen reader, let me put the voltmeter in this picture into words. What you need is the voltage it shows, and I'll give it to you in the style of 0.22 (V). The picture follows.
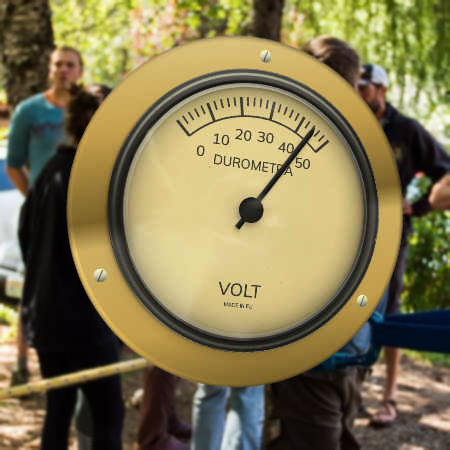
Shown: 44 (V)
